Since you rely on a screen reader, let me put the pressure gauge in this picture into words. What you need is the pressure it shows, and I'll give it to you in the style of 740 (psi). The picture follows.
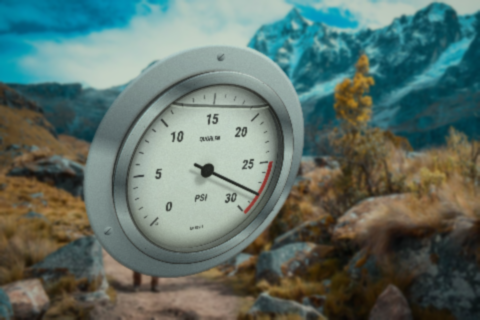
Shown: 28 (psi)
